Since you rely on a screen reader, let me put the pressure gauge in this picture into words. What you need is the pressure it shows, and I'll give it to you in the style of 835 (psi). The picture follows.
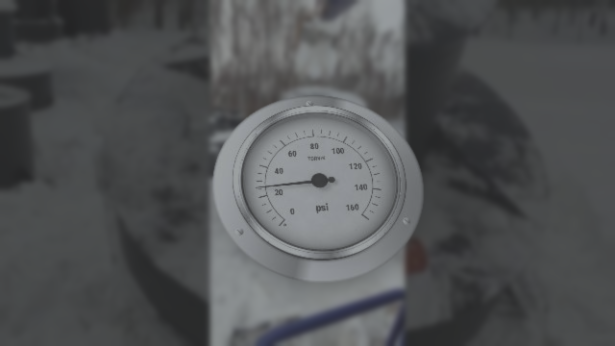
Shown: 25 (psi)
